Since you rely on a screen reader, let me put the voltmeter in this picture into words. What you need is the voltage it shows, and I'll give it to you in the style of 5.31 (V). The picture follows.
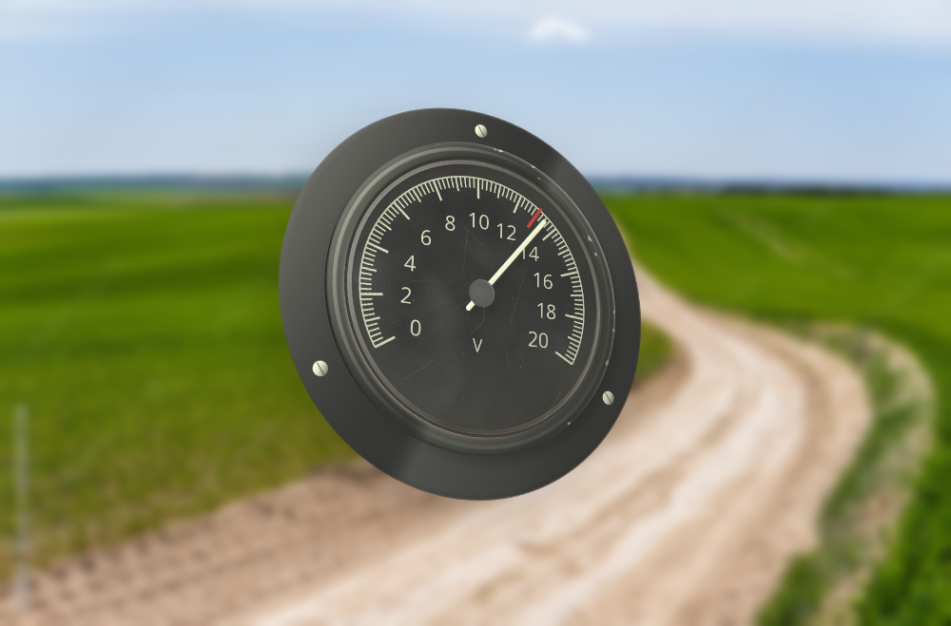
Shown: 13.4 (V)
